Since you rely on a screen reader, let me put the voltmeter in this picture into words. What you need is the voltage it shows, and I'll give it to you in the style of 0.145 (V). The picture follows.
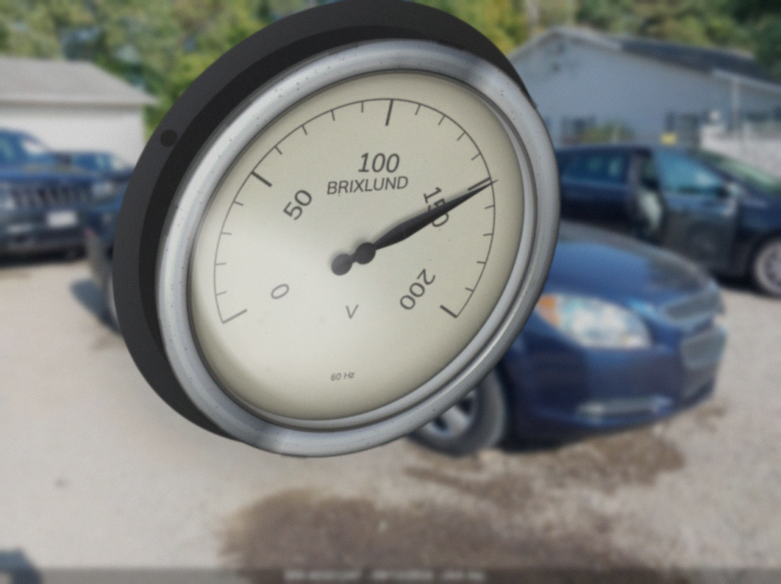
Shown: 150 (V)
